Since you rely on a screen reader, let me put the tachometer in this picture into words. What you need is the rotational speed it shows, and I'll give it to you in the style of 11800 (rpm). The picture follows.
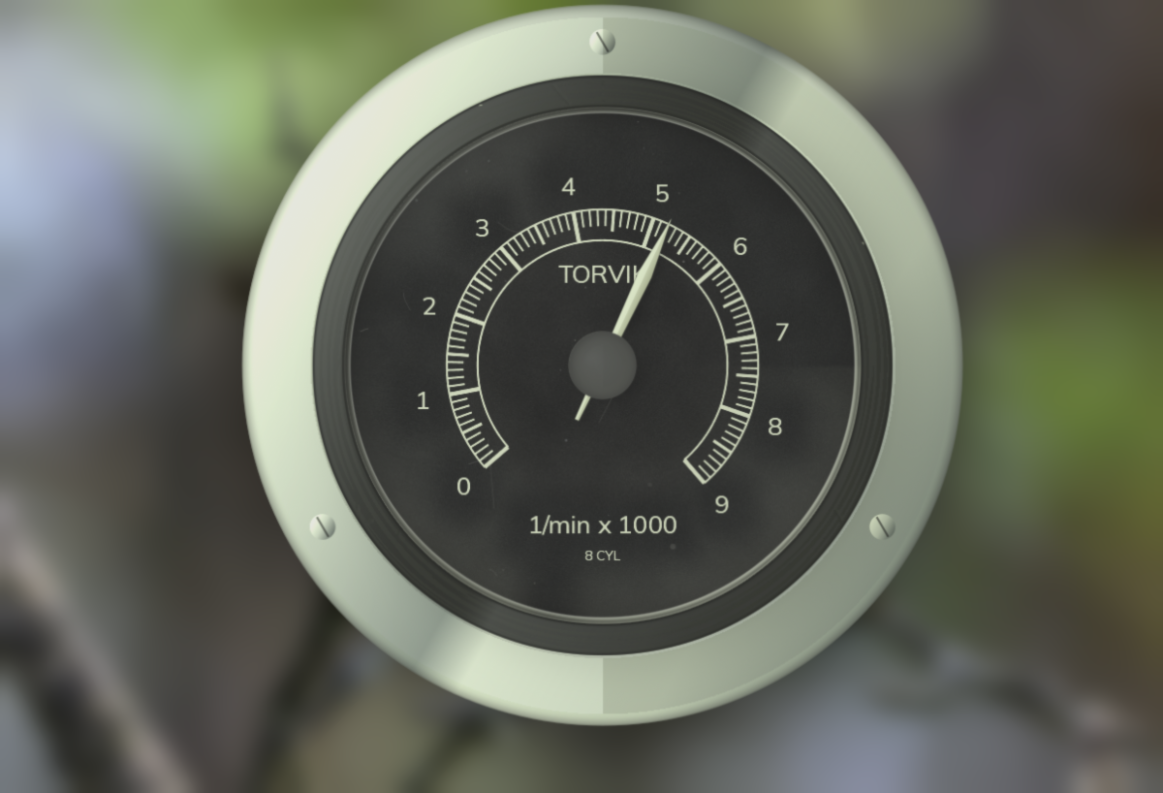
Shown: 5200 (rpm)
